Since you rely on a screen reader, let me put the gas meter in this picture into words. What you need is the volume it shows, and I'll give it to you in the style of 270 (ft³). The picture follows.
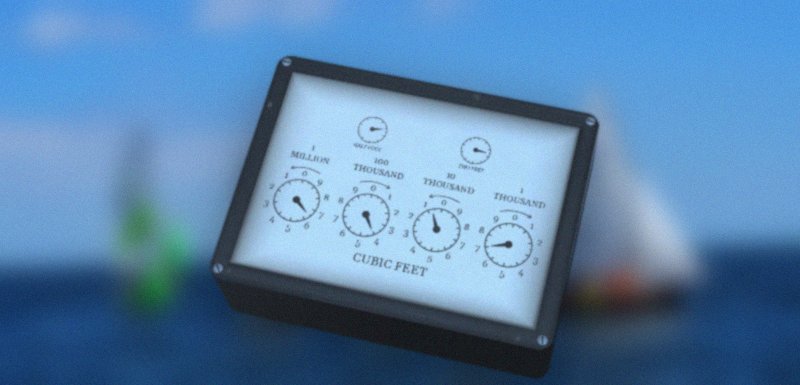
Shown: 640700 (ft³)
